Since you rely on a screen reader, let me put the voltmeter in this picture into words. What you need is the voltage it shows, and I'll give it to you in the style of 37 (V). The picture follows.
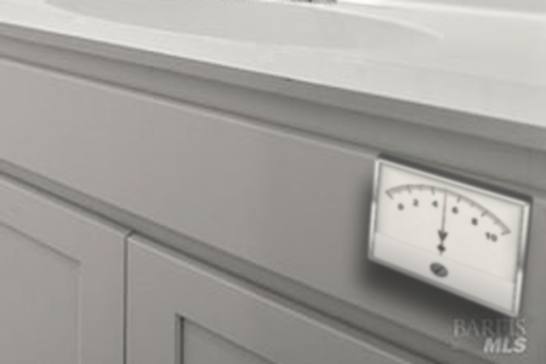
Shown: 5 (V)
